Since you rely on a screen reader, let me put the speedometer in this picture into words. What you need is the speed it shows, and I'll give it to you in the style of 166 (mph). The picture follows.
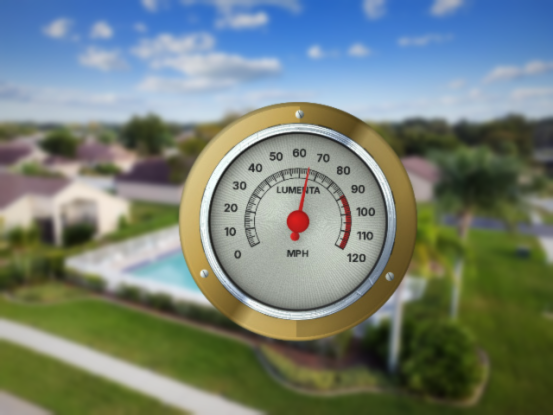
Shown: 65 (mph)
